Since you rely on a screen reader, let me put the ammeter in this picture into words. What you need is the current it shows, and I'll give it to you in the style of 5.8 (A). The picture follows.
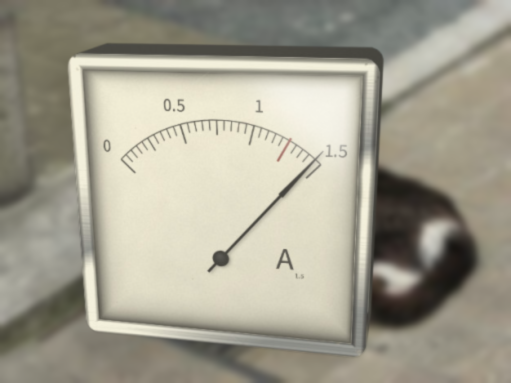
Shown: 1.45 (A)
